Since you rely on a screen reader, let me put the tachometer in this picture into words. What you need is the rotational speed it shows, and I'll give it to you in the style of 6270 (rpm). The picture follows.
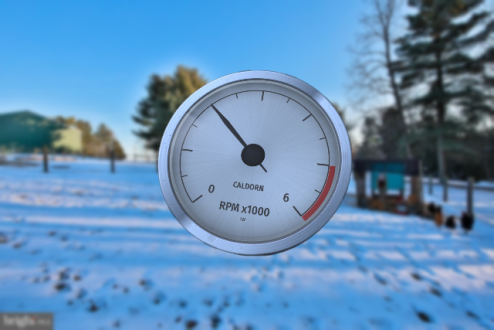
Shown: 2000 (rpm)
